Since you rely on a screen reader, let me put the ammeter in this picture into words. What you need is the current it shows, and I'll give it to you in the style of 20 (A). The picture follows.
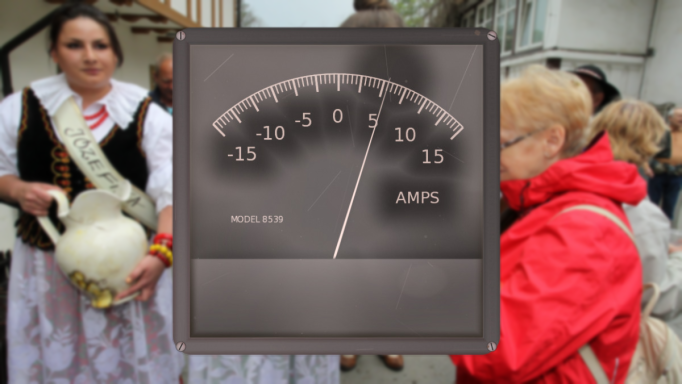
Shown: 5.5 (A)
